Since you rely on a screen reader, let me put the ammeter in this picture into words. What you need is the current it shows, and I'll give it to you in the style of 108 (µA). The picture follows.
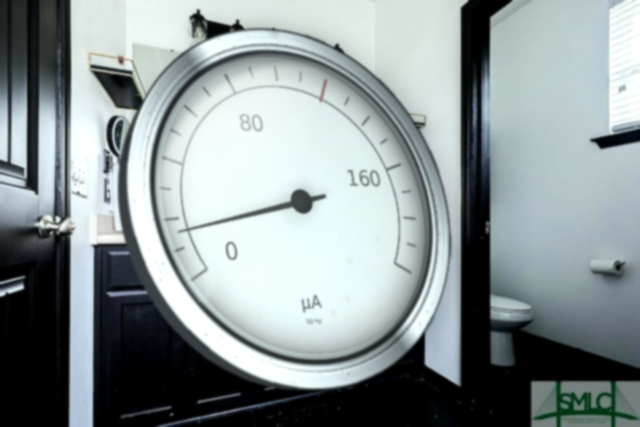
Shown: 15 (µA)
